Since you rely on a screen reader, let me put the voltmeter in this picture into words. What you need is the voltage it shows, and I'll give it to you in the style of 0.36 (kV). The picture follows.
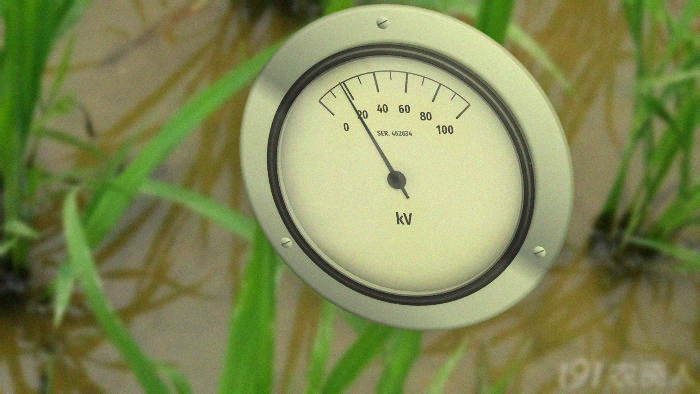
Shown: 20 (kV)
